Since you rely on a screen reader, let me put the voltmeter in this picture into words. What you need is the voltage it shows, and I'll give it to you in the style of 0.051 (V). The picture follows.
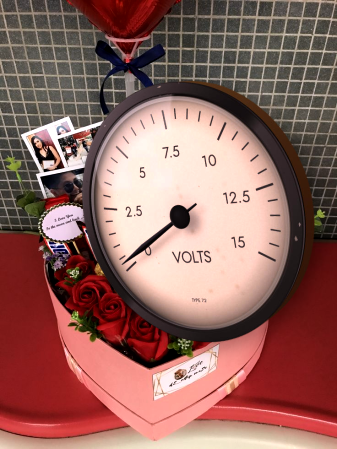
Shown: 0.25 (V)
